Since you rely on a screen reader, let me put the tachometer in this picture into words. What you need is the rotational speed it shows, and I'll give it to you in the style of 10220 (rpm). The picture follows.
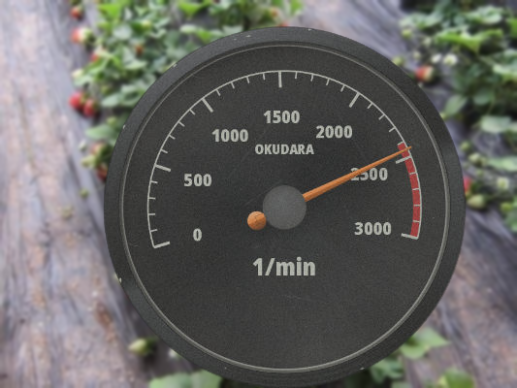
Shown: 2450 (rpm)
